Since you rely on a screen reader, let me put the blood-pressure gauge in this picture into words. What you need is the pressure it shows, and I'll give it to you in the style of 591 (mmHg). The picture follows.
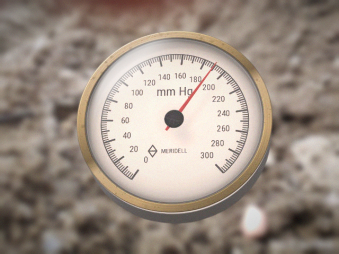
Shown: 190 (mmHg)
